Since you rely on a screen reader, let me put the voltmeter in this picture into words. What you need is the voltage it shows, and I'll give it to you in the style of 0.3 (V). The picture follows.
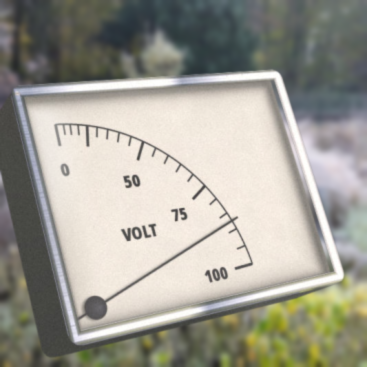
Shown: 87.5 (V)
